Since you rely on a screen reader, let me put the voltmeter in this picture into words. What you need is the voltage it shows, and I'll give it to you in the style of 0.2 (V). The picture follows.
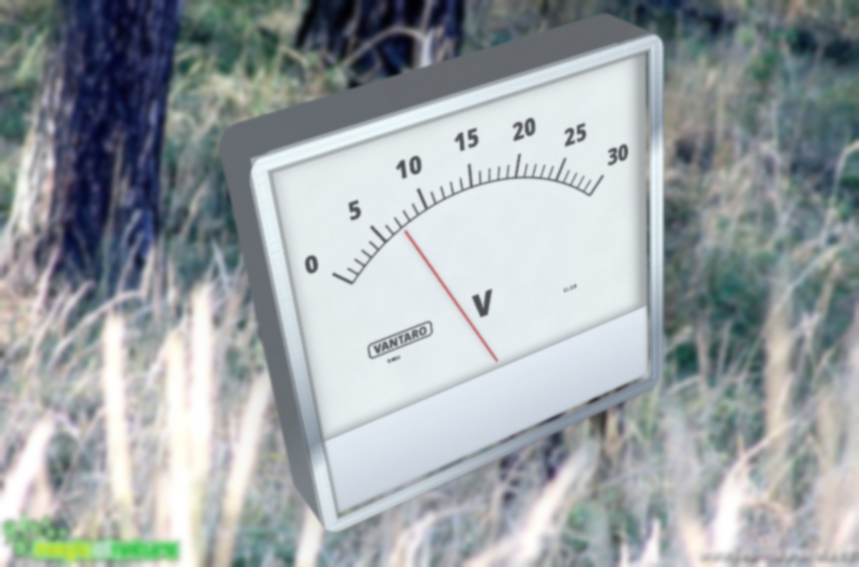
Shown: 7 (V)
